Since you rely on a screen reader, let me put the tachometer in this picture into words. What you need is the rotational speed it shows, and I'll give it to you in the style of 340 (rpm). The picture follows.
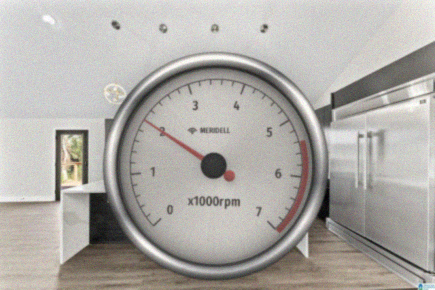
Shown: 2000 (rpm)
